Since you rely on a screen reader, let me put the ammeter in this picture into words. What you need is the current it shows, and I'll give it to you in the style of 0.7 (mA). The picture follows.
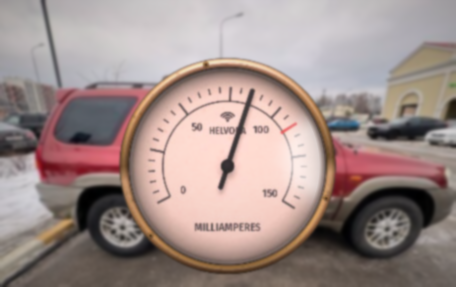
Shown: 85 (mA)
